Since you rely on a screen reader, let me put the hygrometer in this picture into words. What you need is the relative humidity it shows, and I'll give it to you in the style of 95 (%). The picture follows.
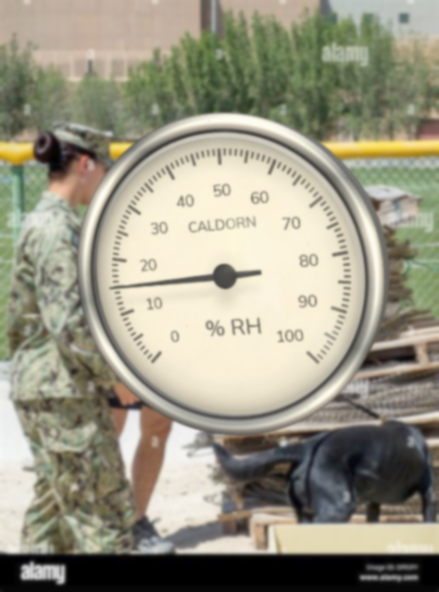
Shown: 15 (%)
